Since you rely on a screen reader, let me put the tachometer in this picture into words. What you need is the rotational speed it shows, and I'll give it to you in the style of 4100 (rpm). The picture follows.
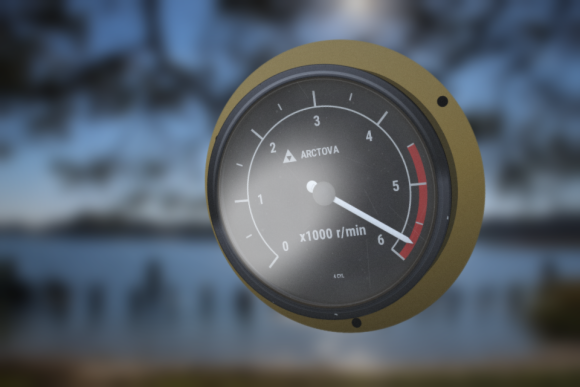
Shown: 5750 (rpm)
